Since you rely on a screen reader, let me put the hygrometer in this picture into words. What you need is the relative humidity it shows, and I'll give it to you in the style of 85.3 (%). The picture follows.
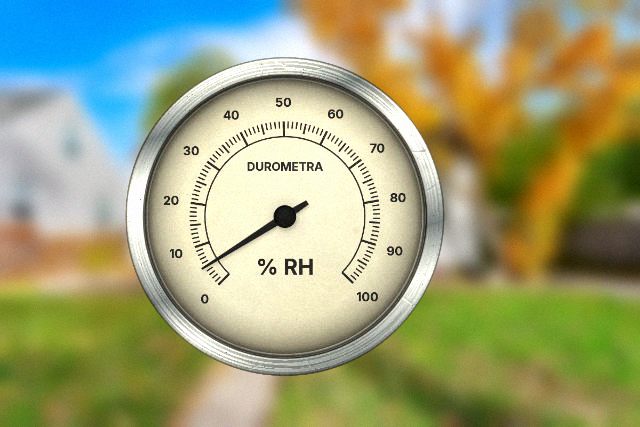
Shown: 5 (%)
